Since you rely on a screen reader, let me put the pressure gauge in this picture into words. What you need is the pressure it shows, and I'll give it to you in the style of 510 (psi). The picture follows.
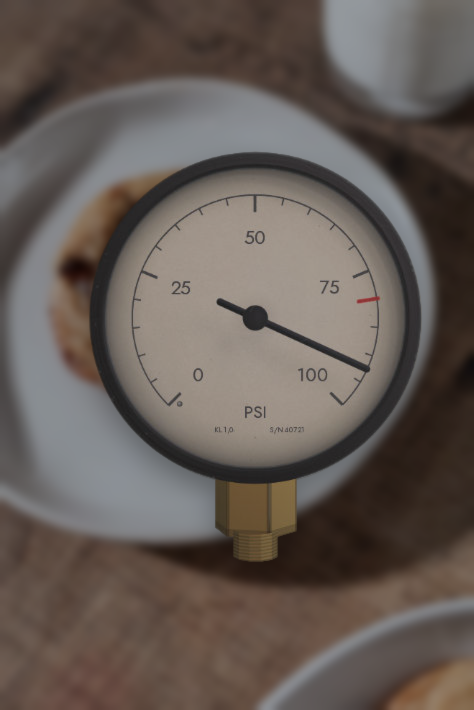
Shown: 92.5 (psi)
